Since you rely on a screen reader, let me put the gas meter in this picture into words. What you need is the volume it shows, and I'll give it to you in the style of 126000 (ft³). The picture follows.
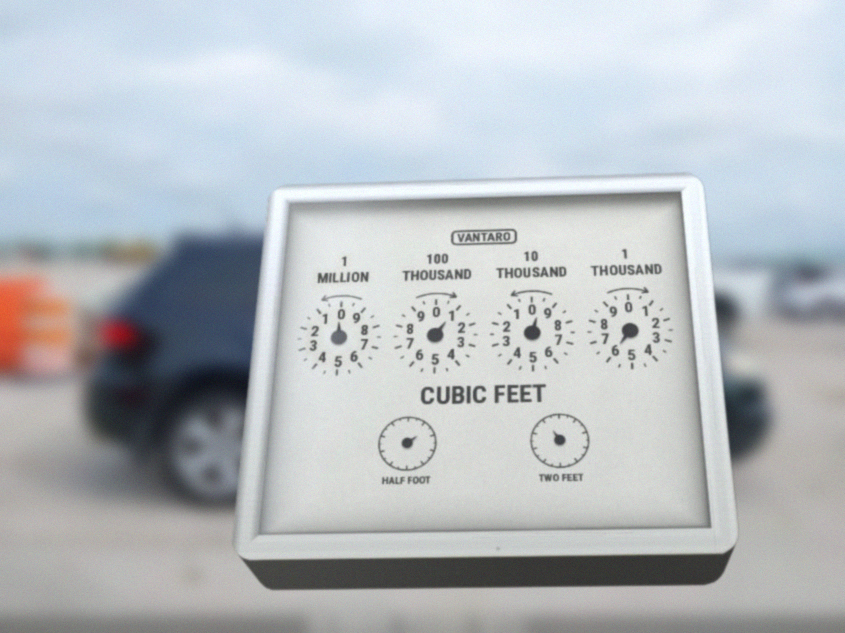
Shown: 9600 (ft³)
